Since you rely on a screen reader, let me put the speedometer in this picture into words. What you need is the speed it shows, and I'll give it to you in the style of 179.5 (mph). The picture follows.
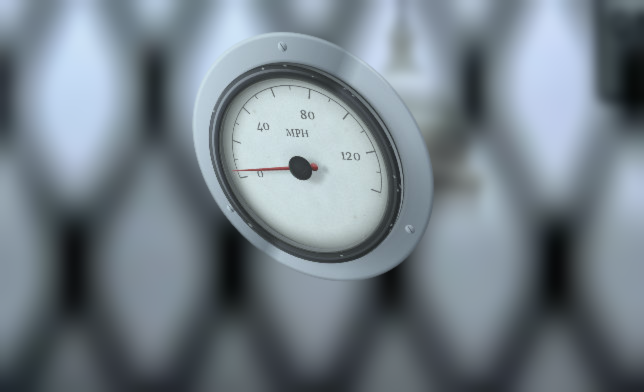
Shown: 5 (mph)
